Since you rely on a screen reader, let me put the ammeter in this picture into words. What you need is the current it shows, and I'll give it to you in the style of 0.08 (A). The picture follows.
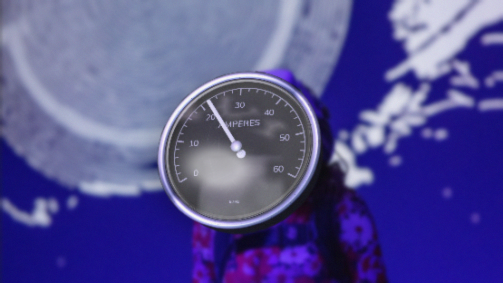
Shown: 22 (A)
